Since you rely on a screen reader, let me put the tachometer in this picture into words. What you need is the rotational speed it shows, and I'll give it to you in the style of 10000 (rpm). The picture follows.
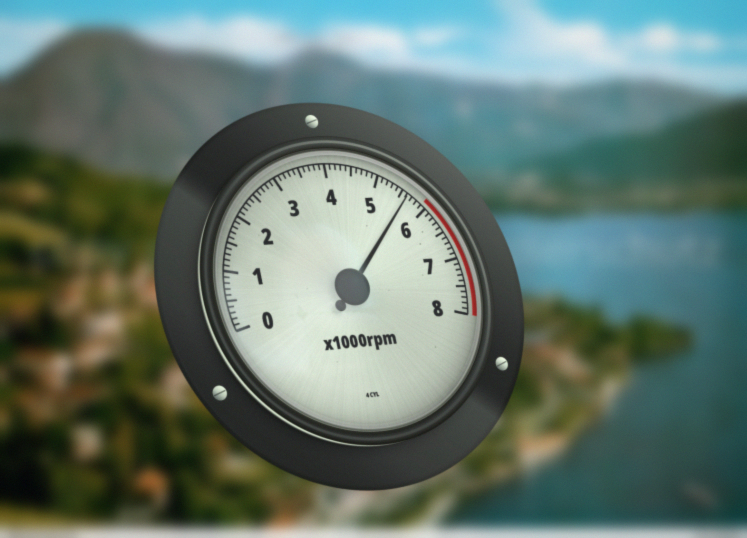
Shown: 5600 (rpm)
